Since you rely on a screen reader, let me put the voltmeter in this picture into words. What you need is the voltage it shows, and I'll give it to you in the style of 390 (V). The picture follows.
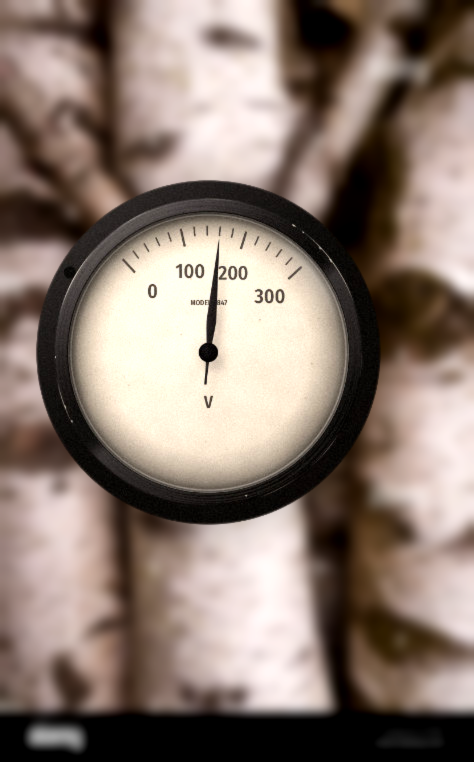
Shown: 160 (V)
